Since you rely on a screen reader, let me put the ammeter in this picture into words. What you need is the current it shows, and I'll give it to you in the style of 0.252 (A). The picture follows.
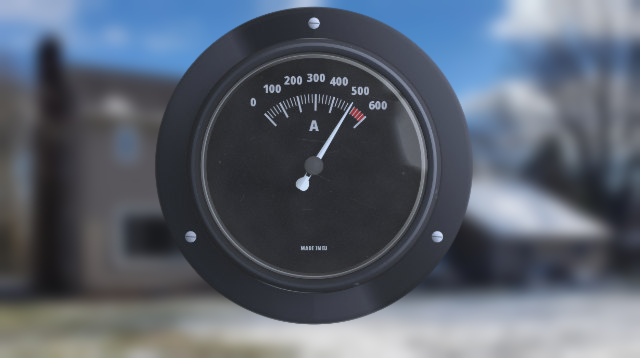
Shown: 500 (A)
